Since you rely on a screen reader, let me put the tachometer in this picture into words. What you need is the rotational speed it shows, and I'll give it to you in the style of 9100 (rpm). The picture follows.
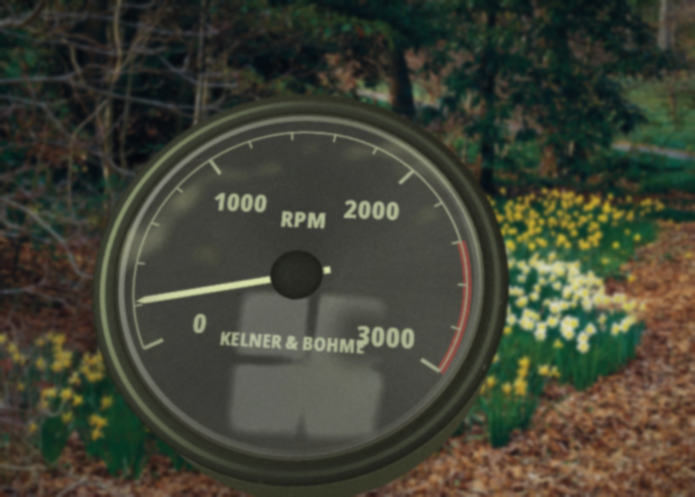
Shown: 200 (rpm)
